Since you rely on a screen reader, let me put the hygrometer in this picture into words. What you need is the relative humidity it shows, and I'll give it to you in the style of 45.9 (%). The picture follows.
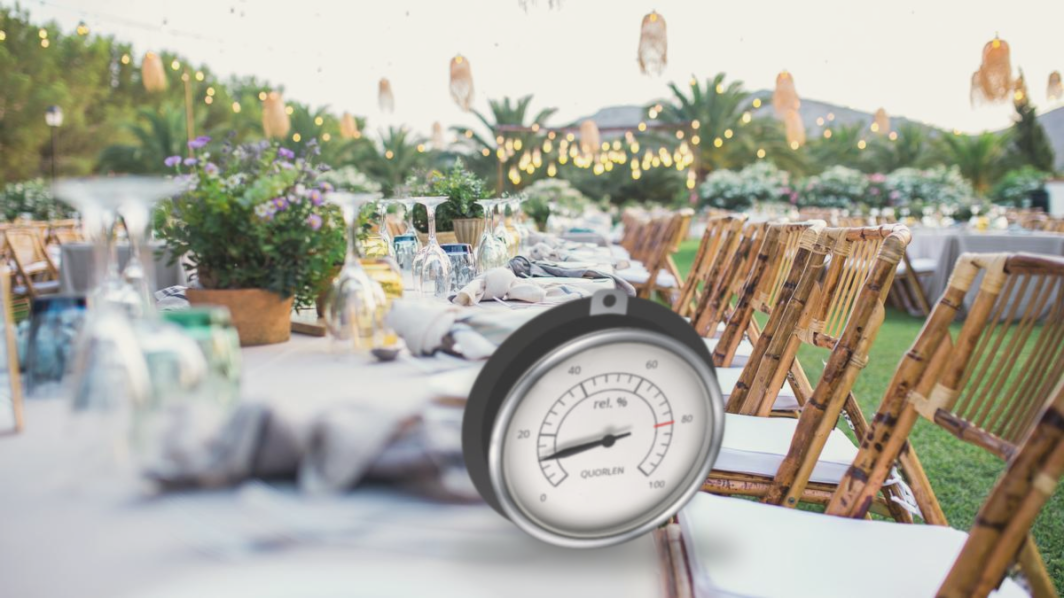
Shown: 12 (%)
